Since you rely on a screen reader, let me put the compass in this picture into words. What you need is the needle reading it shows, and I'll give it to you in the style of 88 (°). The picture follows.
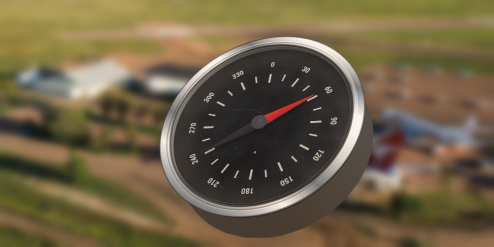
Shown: 60 (°)
